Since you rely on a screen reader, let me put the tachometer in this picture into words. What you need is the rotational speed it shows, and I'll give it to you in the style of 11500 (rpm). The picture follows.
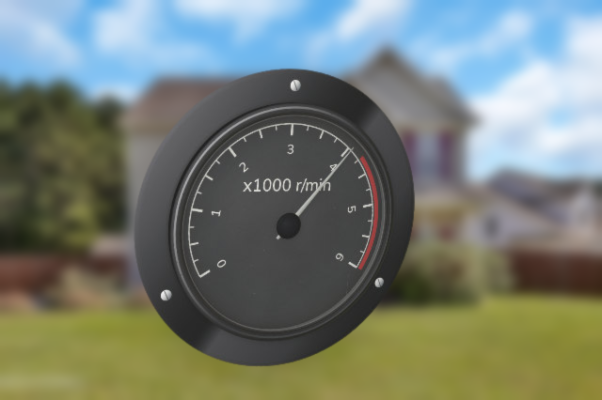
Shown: 4000 (rpm)
